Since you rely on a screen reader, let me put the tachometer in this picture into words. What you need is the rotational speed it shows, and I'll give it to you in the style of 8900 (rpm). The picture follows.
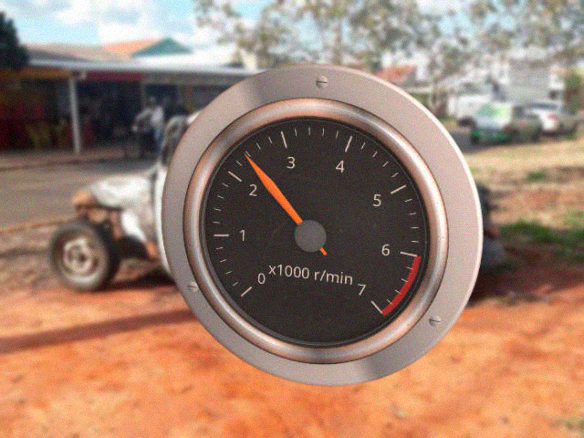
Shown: 2400 (rpm)
